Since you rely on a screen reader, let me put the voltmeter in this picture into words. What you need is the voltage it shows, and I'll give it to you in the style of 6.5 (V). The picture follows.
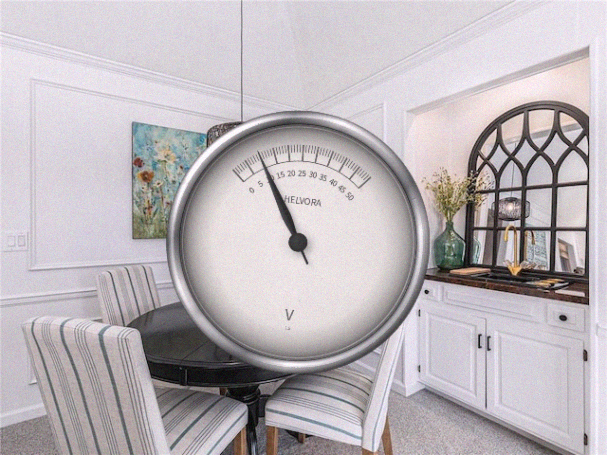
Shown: 10 (V)
